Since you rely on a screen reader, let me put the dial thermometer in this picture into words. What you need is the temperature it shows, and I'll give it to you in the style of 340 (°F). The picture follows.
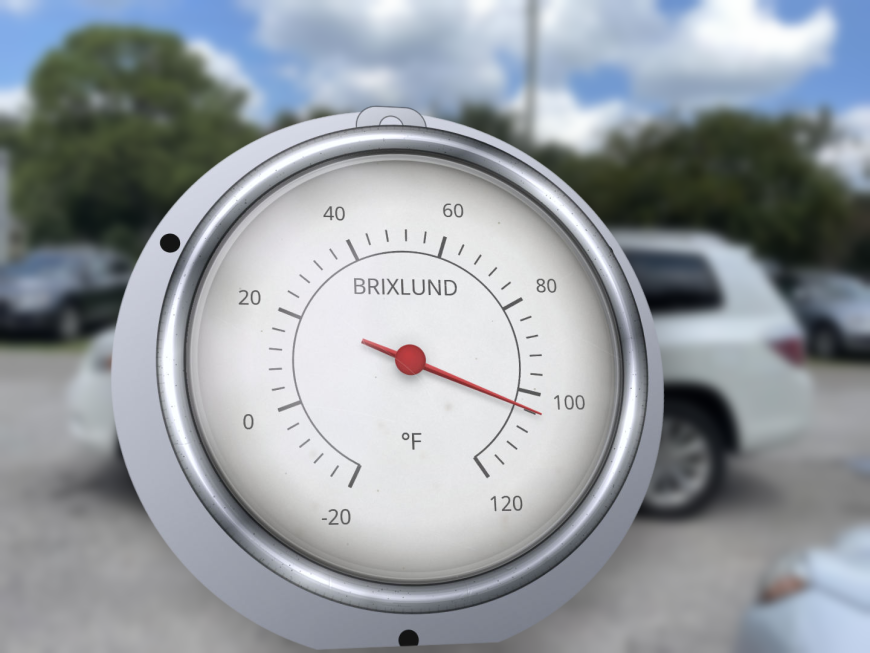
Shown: 104 (°F)
